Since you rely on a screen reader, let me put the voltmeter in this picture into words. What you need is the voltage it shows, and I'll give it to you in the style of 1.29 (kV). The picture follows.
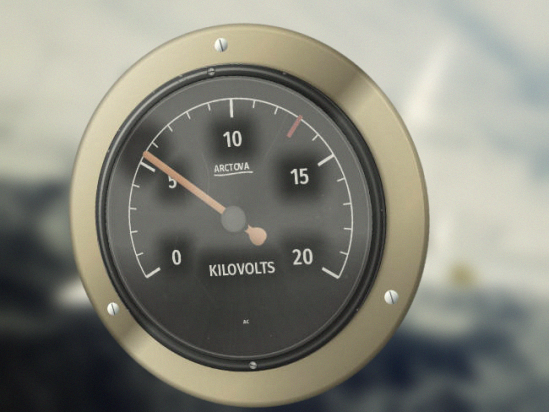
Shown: 5.5 (kV)
